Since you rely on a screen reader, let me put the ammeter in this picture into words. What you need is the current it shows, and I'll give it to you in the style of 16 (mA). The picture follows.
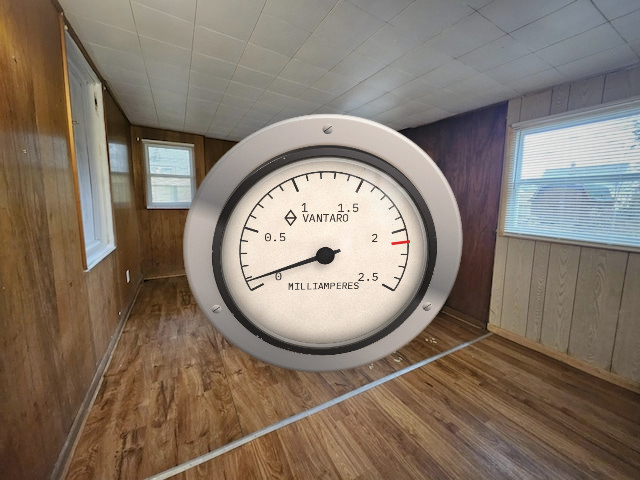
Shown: 0.1 (mA)
